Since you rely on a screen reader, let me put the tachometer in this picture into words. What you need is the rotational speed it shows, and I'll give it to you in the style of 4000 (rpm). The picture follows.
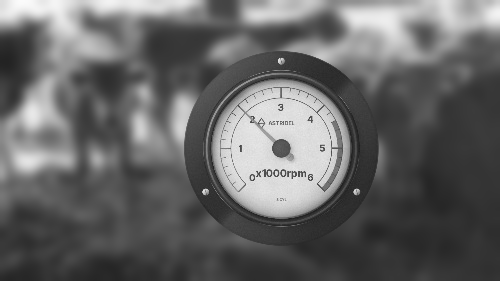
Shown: 2000 (rpm)
